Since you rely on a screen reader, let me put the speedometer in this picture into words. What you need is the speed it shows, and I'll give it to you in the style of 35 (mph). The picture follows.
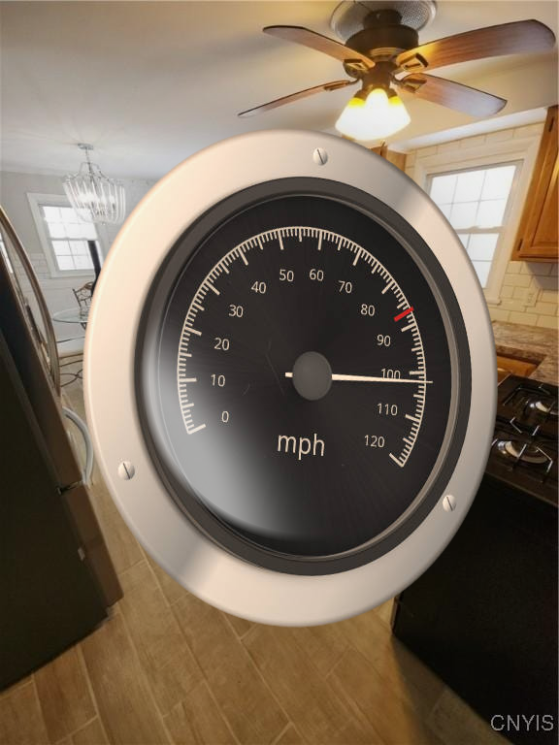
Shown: 102 (mph)
